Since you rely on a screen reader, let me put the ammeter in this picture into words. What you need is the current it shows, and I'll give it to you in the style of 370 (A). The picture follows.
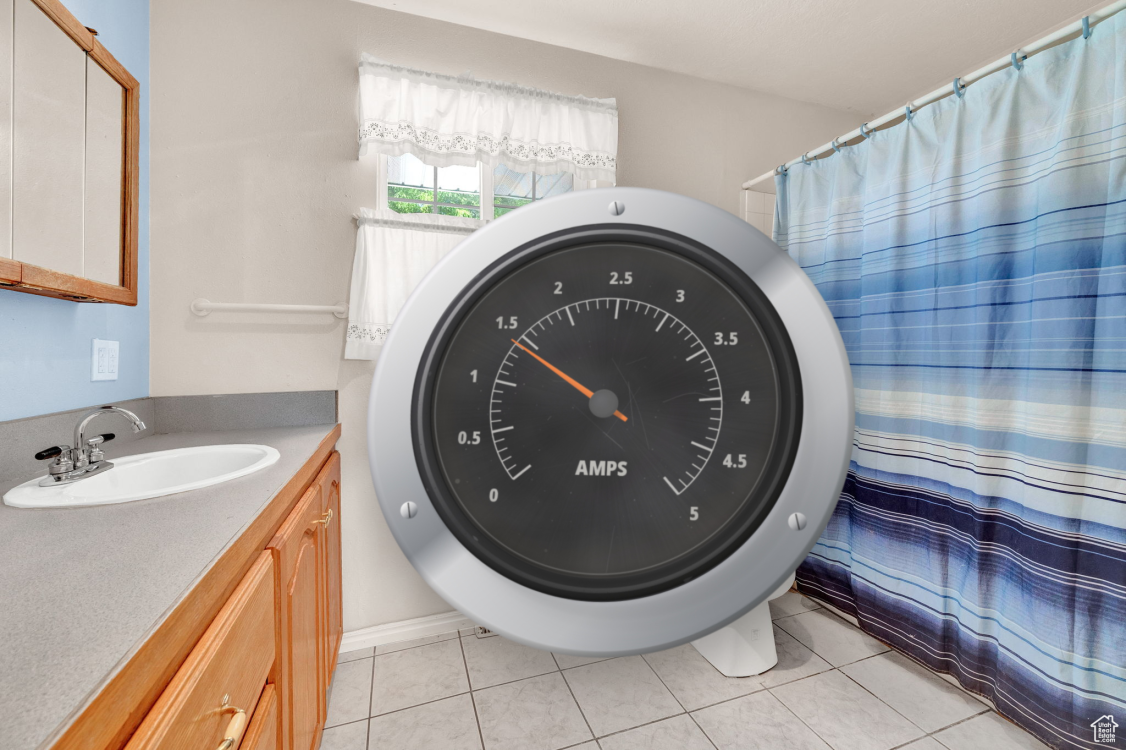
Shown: 1.4 (A)
